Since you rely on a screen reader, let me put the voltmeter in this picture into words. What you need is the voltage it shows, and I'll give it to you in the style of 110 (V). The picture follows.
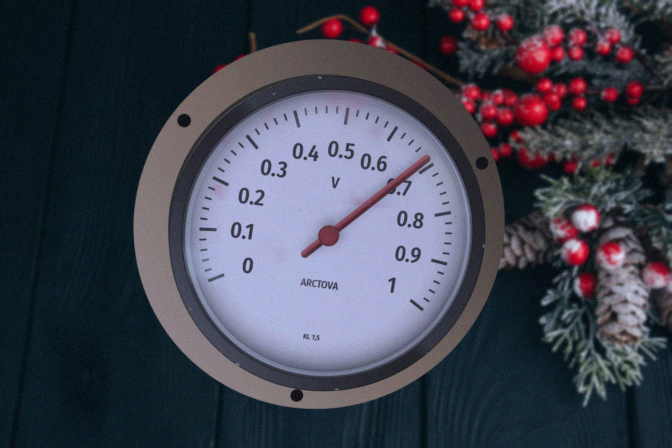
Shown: 0.68 (V)
